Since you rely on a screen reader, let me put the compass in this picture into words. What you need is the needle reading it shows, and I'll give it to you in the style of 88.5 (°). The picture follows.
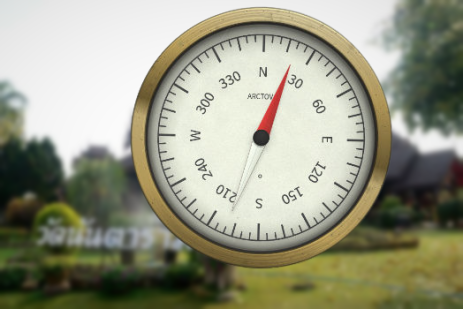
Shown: 20 (°)
